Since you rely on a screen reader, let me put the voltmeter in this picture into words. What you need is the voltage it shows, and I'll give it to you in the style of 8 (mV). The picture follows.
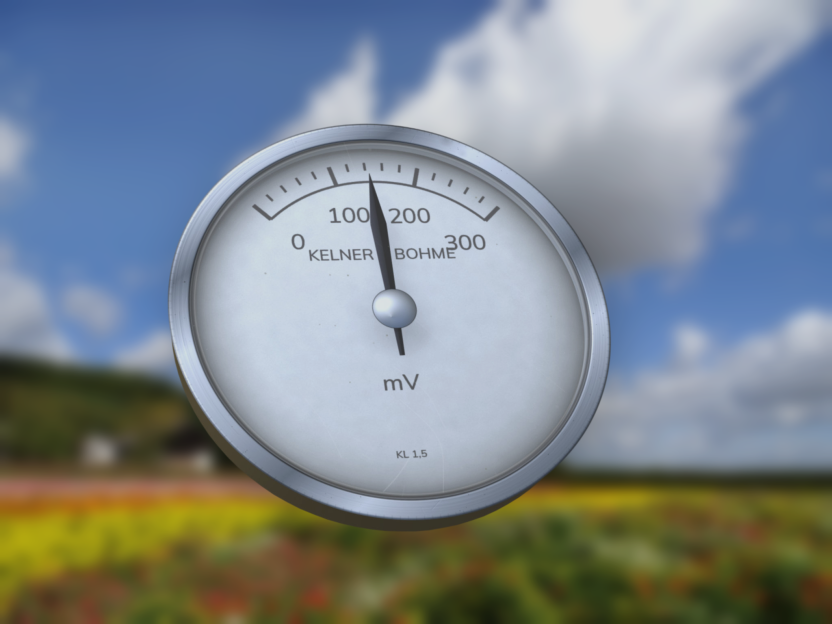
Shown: 140 (mV)
